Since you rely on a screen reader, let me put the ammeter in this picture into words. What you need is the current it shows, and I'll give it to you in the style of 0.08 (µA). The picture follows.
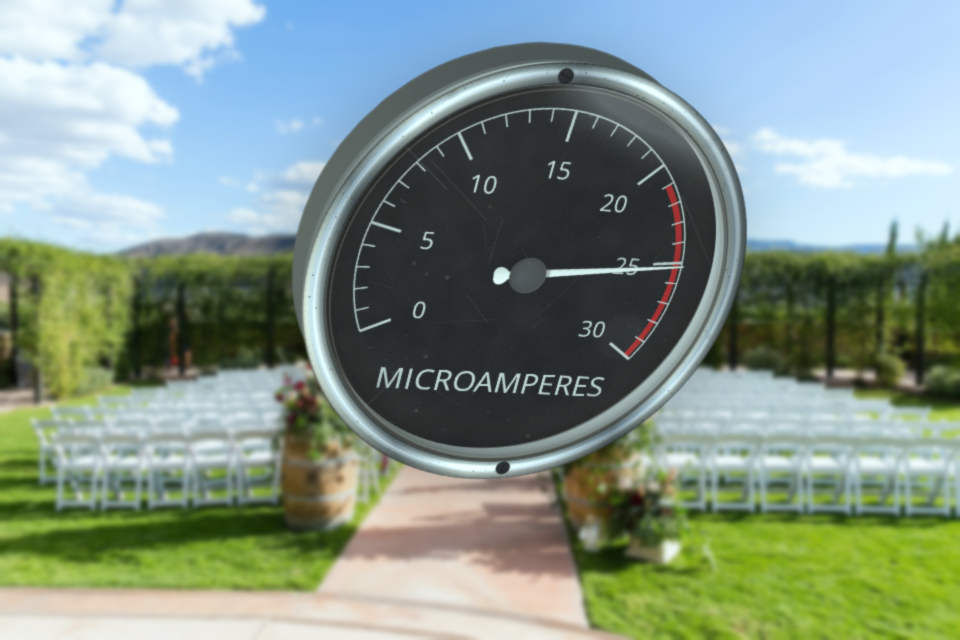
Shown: 25 (µA)
